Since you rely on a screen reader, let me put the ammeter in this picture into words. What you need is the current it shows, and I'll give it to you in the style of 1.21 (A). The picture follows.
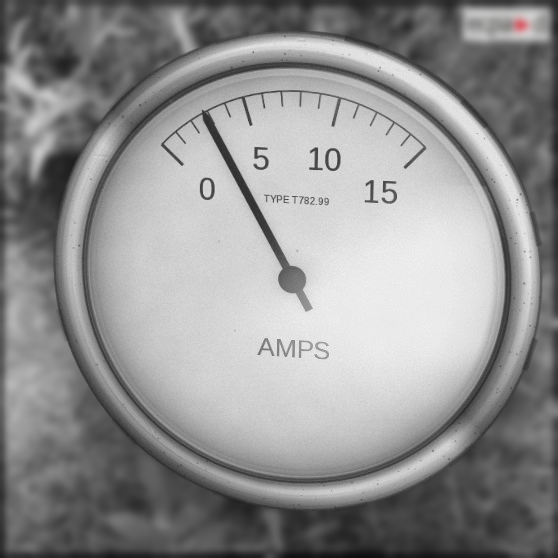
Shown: 3 (A)
